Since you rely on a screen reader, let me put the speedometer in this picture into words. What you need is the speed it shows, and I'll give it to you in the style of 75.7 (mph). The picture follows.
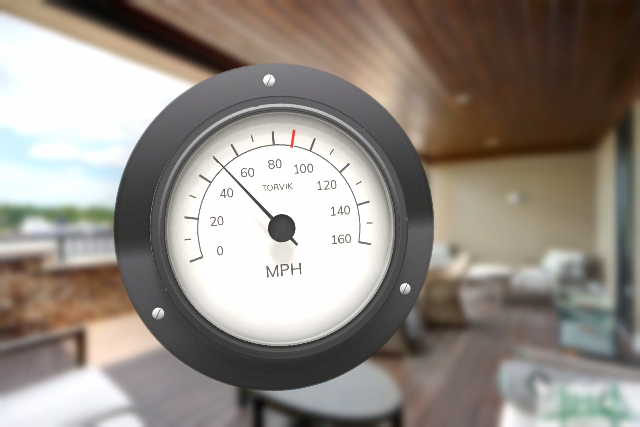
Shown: 50 (mph)
